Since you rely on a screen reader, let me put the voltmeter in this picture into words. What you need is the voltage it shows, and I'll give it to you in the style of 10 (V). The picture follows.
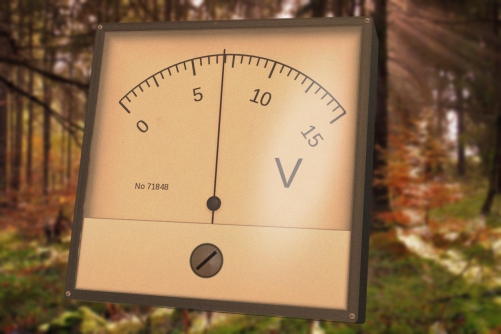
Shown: 7 (V)
